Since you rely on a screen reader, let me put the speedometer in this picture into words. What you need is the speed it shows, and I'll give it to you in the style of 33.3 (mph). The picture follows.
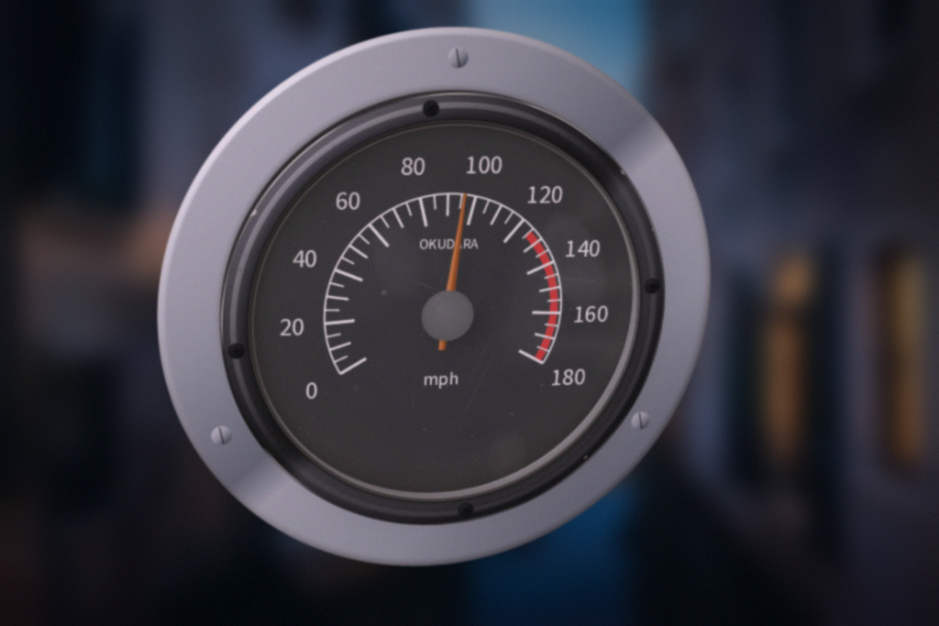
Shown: 95 (mph)
